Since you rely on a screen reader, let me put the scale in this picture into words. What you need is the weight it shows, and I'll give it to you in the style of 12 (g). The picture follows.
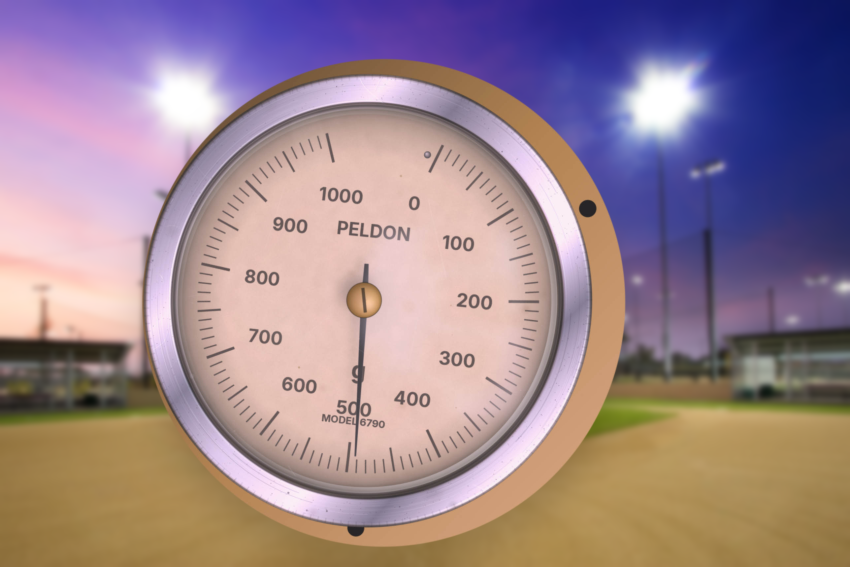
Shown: 490 (g)
